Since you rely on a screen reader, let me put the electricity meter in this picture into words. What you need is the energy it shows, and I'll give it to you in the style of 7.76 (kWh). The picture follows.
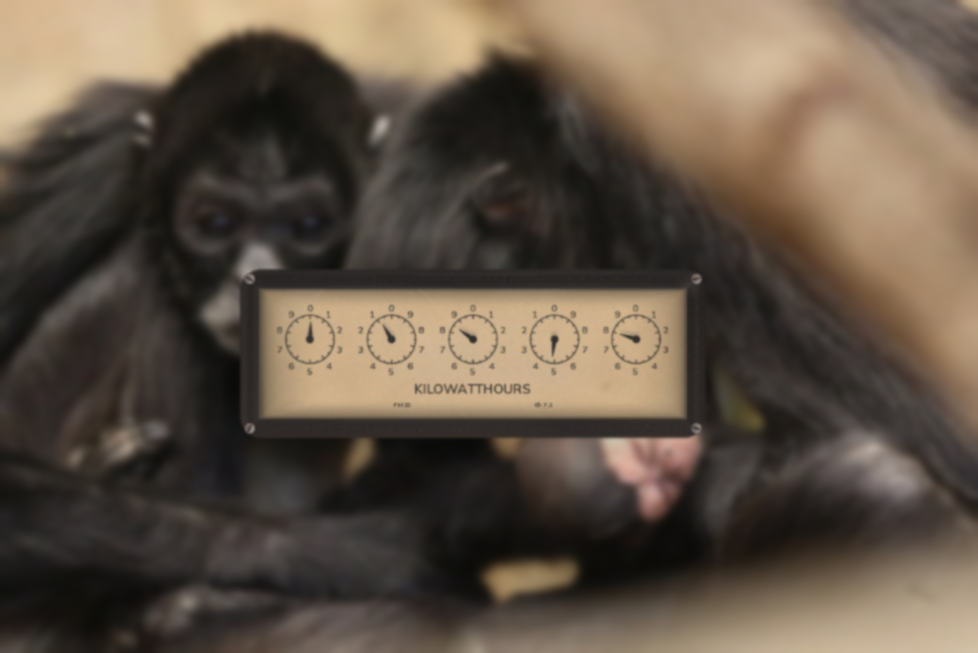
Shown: 848 (kWh)
